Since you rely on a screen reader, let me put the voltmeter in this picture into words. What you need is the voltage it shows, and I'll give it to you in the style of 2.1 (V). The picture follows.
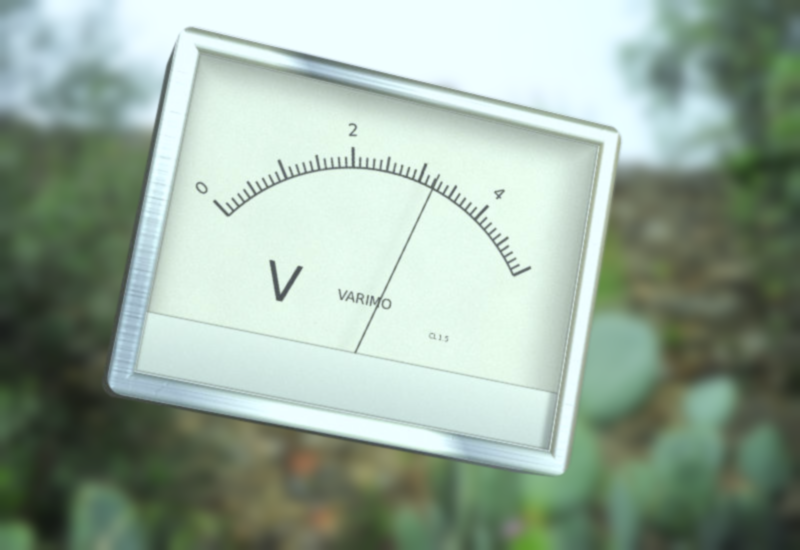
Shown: 3.2 (V)
